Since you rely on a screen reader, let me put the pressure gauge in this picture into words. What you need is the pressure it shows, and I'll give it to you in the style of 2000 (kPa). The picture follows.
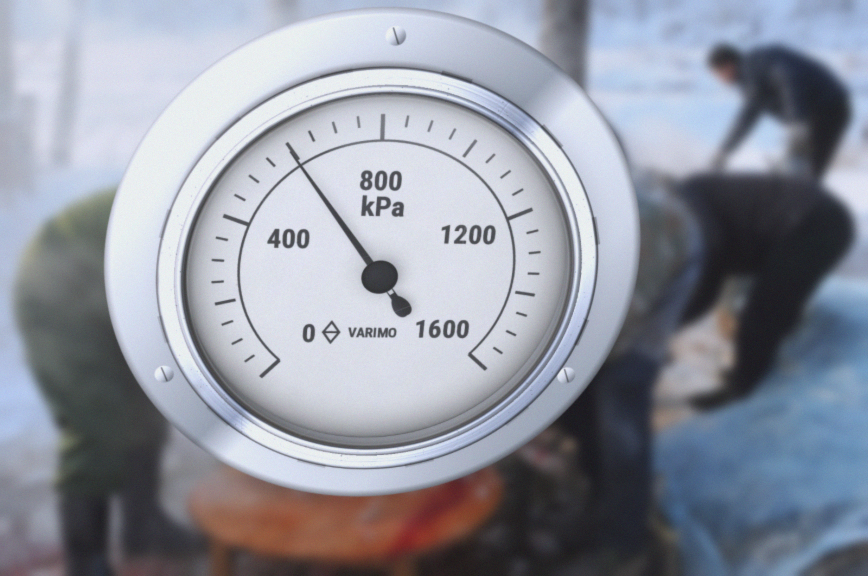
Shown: 600 (kPa)
